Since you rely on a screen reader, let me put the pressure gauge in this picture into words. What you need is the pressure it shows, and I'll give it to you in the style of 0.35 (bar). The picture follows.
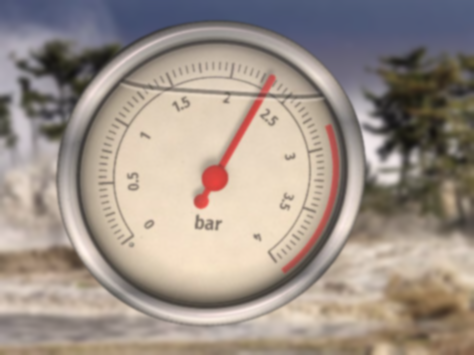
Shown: 2.3 (bar)
